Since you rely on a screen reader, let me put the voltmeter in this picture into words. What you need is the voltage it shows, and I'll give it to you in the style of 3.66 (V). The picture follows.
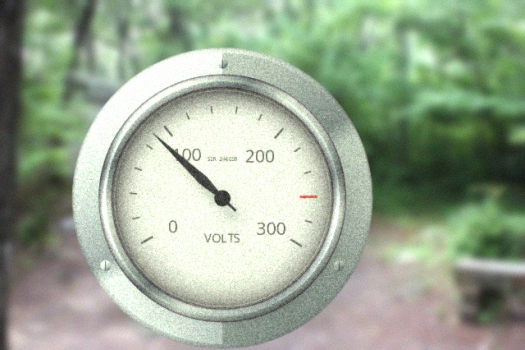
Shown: 90 (V)
